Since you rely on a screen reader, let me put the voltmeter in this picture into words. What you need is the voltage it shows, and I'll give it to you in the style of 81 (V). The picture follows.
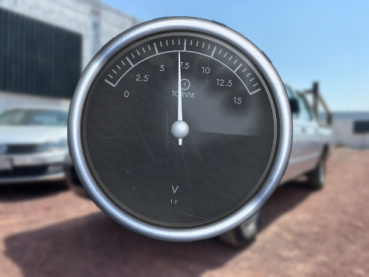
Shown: 7 (V)
